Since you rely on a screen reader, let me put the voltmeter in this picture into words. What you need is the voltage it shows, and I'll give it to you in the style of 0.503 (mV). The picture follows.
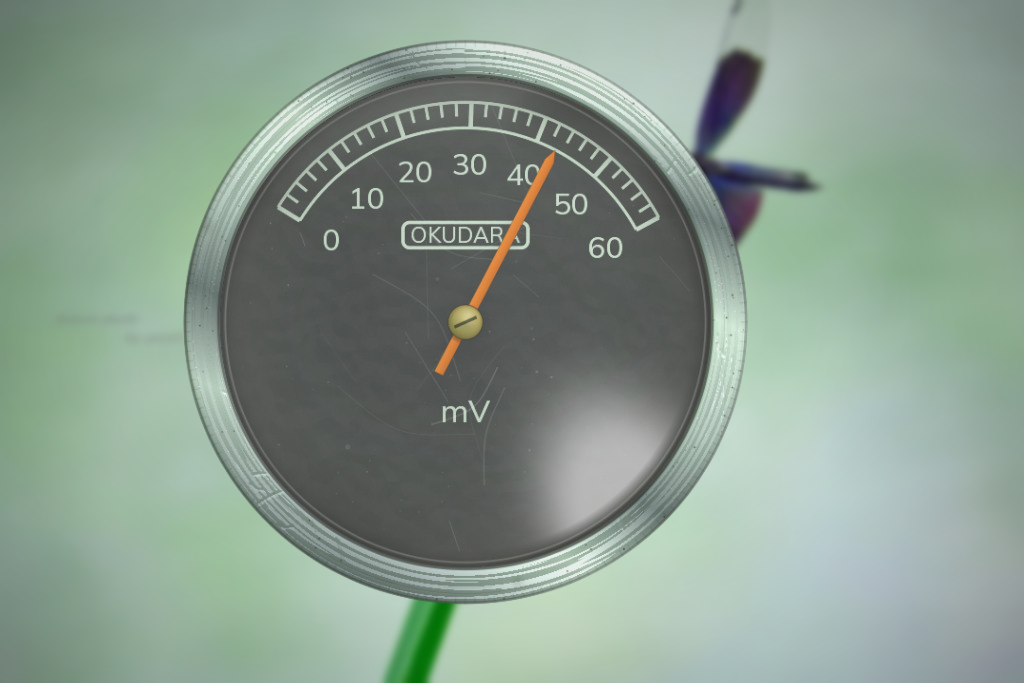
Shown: 43 (mV)
